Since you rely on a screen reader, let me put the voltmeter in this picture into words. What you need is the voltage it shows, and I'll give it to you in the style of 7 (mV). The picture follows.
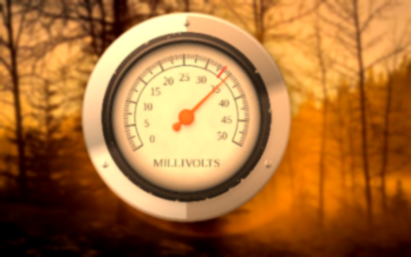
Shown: 35 (mV)
